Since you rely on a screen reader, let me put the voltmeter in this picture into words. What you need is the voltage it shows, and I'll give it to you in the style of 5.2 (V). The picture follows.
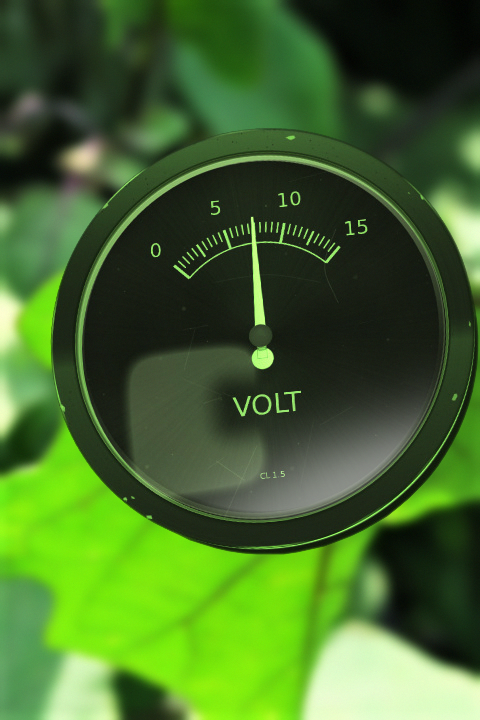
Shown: 7.5 (V)
